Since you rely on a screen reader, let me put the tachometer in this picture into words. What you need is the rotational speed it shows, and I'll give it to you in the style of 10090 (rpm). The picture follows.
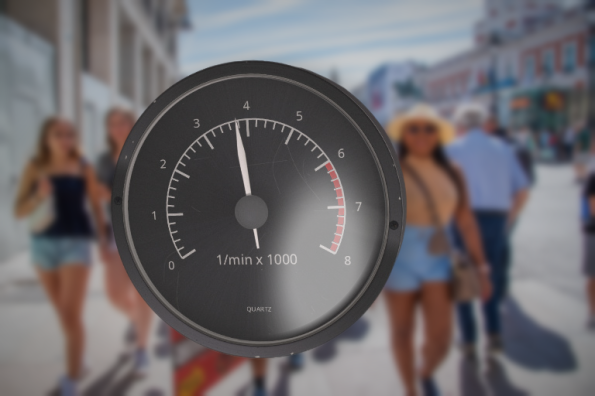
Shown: 3800 (rpm)
